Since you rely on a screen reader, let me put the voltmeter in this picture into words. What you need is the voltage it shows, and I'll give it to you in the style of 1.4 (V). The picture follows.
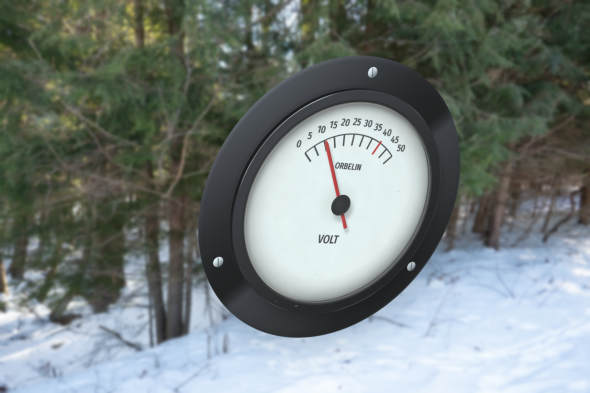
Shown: 10 (V)
